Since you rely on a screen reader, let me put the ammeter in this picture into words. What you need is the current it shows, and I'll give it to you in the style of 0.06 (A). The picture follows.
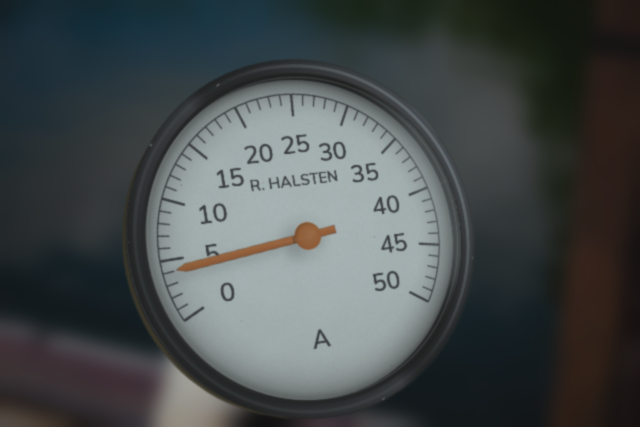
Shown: 4 (A)
